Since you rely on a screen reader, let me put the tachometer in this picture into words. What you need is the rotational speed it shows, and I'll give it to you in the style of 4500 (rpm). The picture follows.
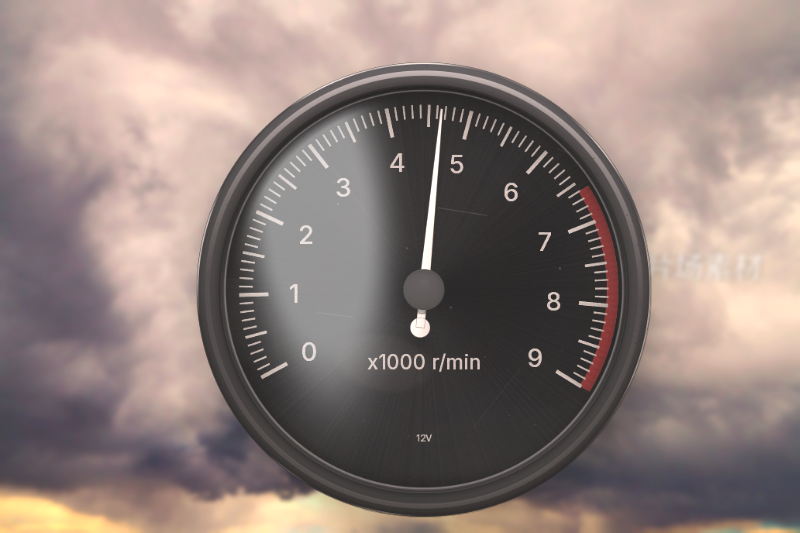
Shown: 4650 (rpm)
